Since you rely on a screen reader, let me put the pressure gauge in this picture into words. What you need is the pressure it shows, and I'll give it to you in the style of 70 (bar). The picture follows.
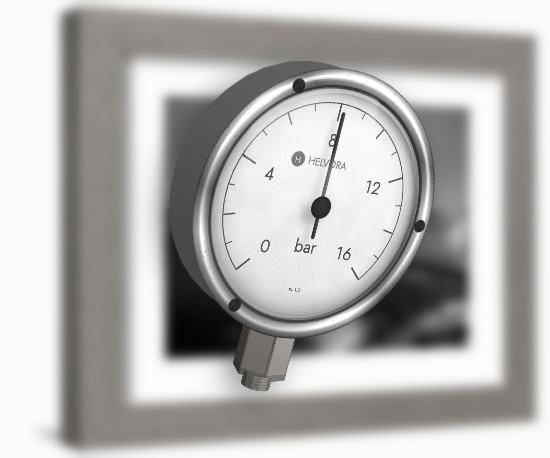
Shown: 8 (bar)
